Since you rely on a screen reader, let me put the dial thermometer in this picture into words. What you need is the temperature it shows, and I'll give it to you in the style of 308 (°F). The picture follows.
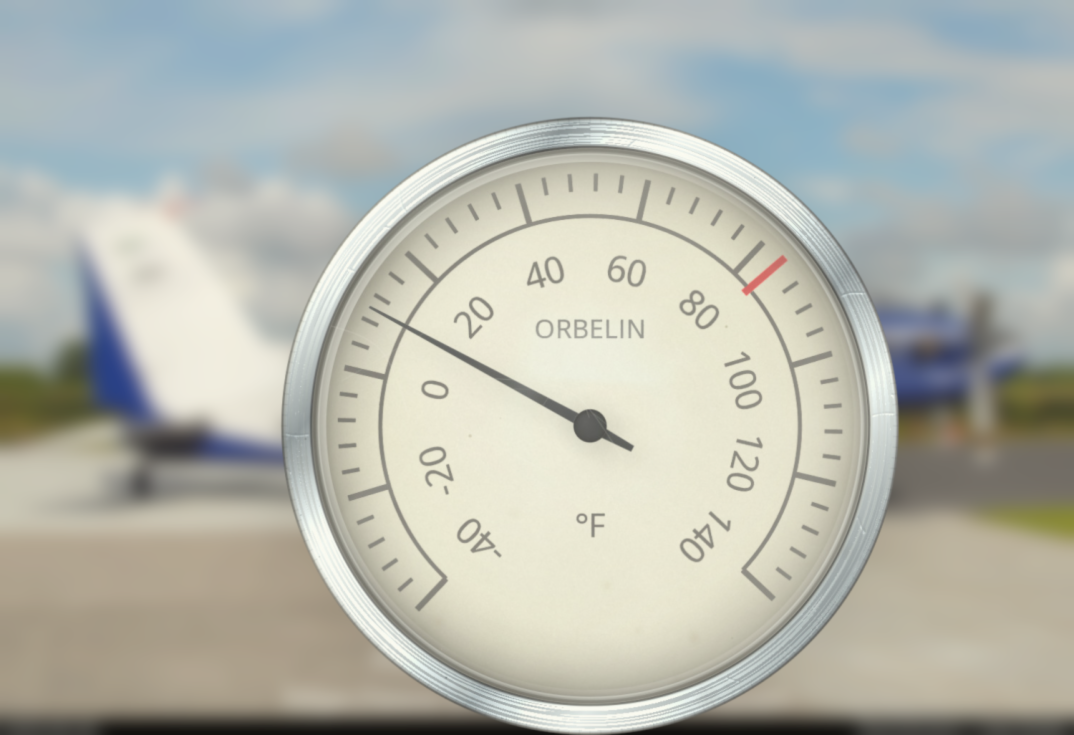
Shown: 10 (°F)
